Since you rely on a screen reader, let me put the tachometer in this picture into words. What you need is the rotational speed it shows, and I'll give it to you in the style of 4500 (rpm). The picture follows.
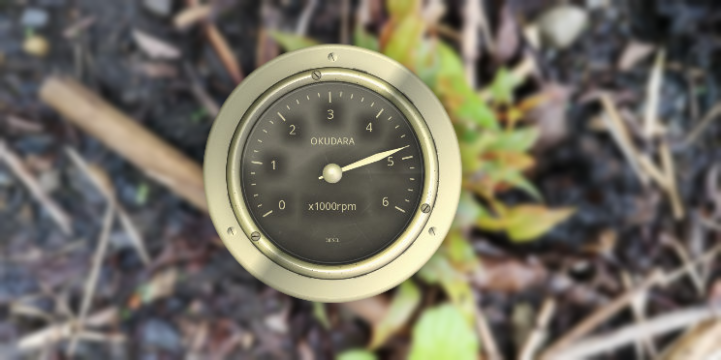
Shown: 4800 (rpm)
